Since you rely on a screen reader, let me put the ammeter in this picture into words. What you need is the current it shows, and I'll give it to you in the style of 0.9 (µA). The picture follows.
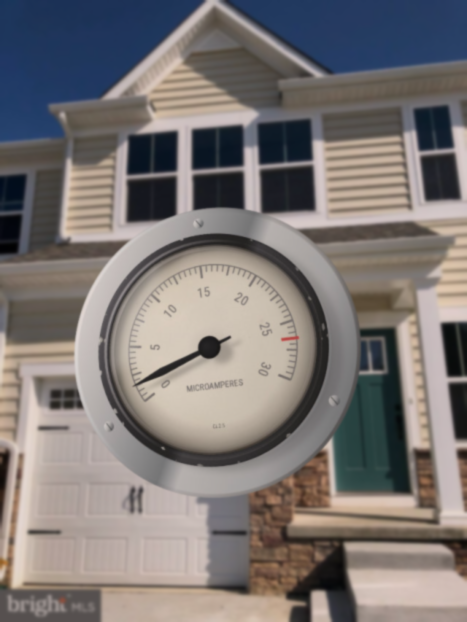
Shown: 1.5 (µA)
